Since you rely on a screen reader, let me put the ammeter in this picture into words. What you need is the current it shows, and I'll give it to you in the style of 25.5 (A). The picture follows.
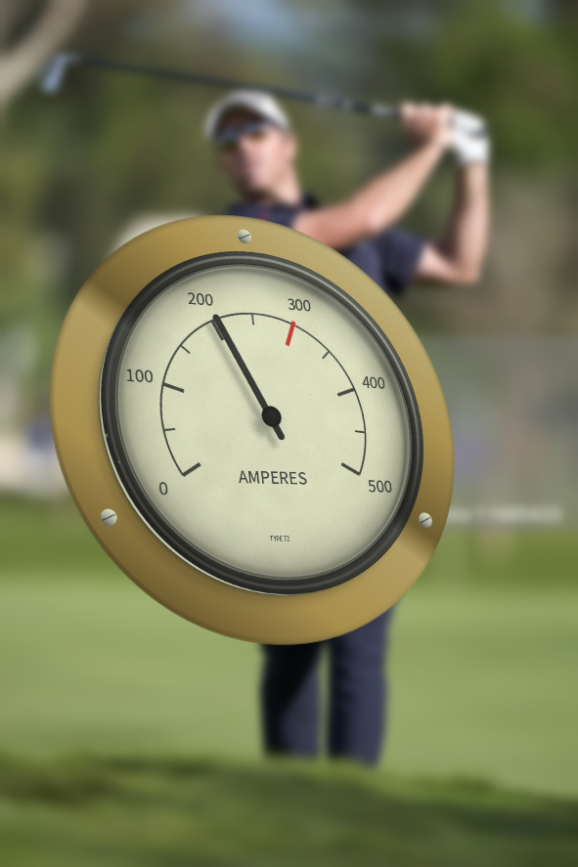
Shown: 200 (A)
